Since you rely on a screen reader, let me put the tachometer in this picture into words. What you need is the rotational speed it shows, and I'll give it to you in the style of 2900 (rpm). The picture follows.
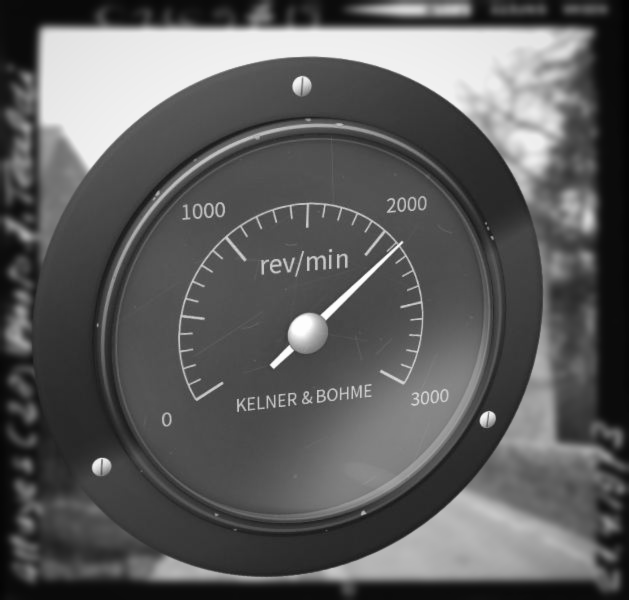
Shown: 2100 (rpm)
